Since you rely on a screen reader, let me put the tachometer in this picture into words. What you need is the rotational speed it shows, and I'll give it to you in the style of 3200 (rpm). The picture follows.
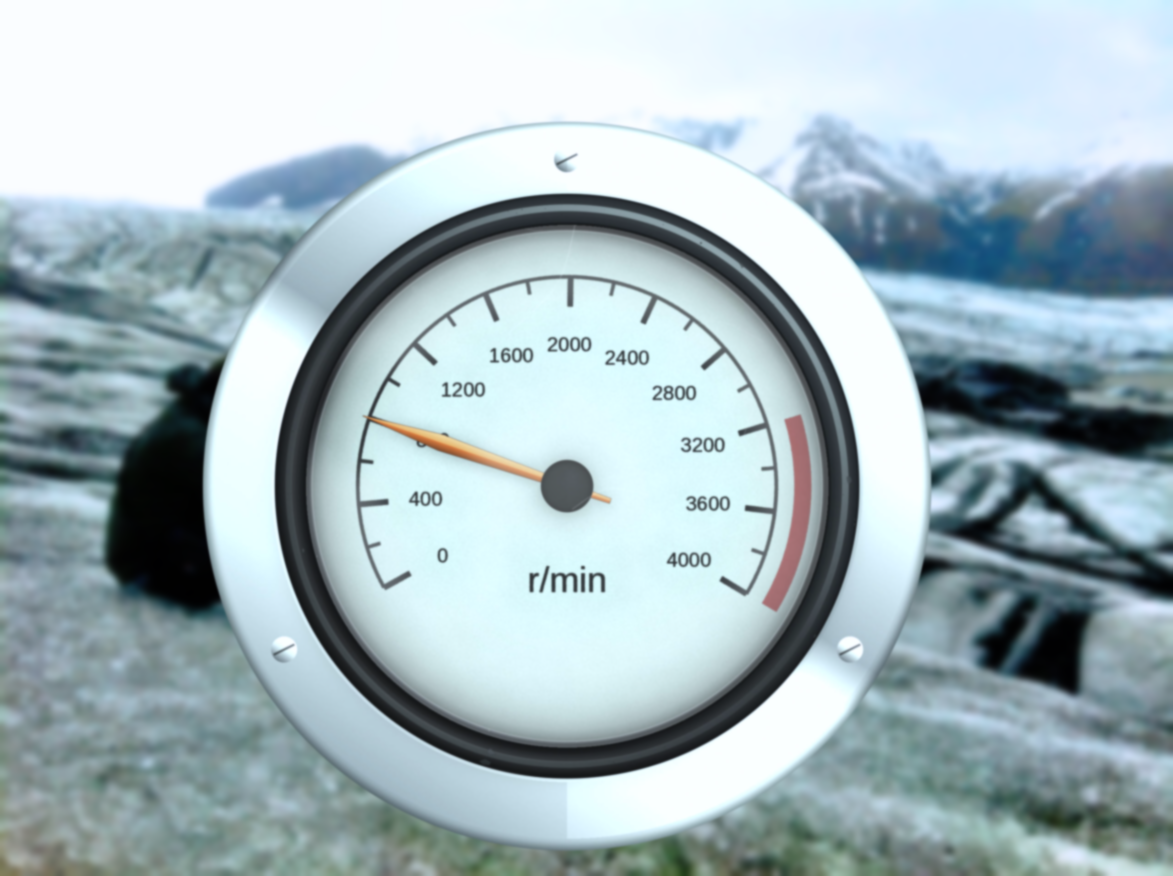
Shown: 800 (rpm)
